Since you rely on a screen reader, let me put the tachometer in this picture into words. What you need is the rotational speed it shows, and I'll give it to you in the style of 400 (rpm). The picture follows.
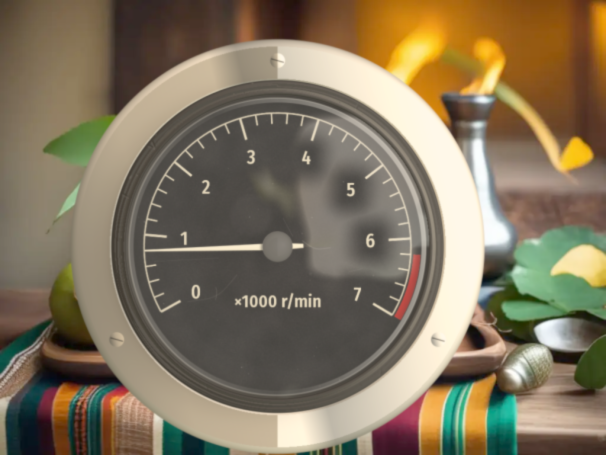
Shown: 800 (rpm)
